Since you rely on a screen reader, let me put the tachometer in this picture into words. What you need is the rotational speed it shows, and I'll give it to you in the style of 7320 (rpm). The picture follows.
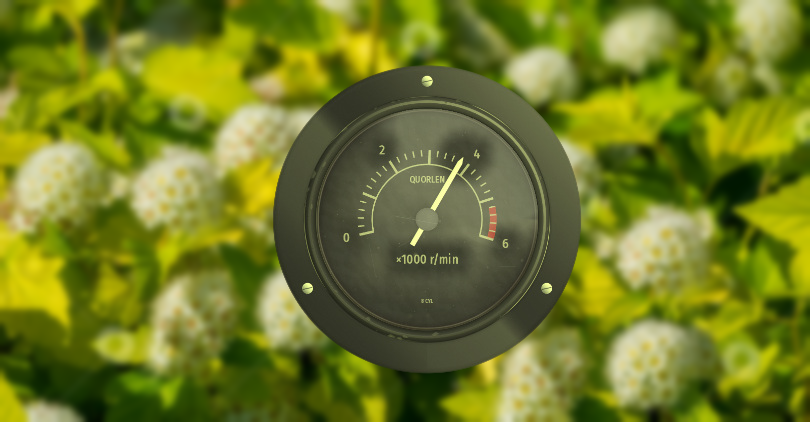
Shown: 3800 (rpm)
